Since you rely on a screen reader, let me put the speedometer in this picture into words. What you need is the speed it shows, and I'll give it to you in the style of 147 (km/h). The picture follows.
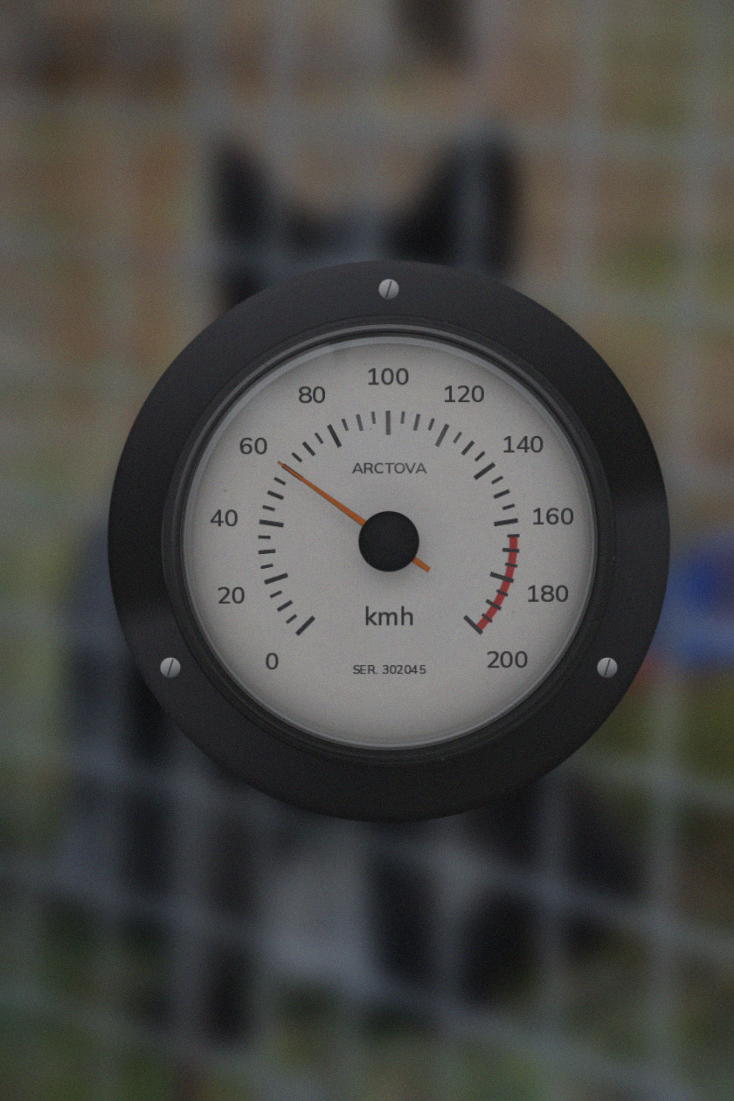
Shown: 60 (km/h)
